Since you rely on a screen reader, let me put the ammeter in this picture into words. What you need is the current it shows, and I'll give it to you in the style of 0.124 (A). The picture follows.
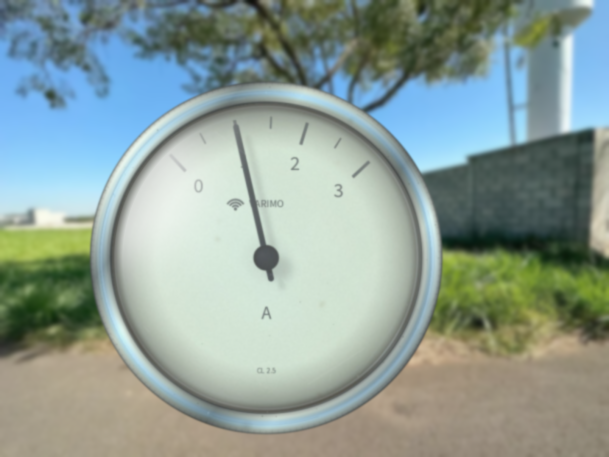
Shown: 1 (A)
